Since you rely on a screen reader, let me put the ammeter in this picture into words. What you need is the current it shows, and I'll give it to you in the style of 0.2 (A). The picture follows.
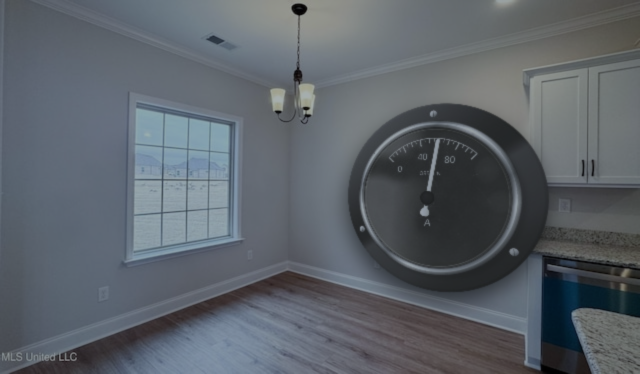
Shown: 60 (A)
